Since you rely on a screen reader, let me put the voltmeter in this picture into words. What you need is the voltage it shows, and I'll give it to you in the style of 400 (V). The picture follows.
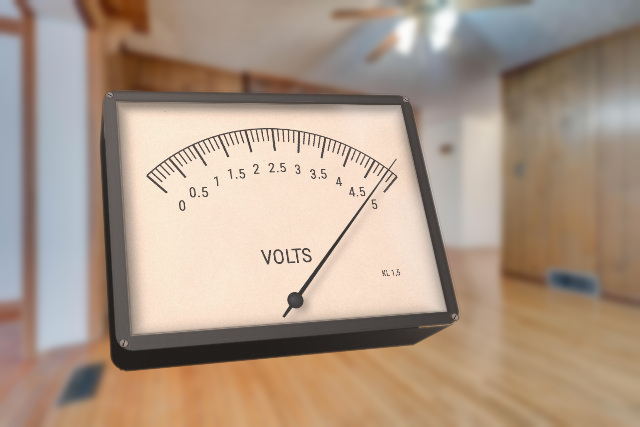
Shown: 4.8 (V)
